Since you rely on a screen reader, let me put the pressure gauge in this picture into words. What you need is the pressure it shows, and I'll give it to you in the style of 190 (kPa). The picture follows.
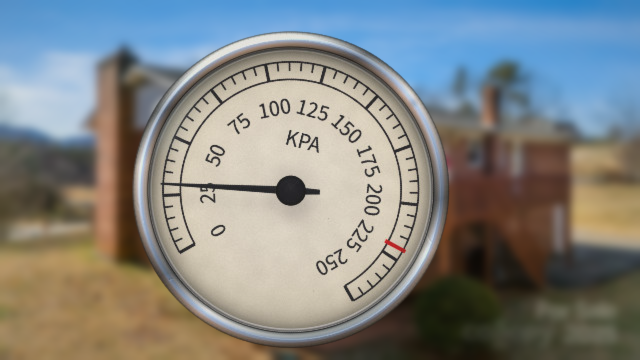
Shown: 30 (kPa)
